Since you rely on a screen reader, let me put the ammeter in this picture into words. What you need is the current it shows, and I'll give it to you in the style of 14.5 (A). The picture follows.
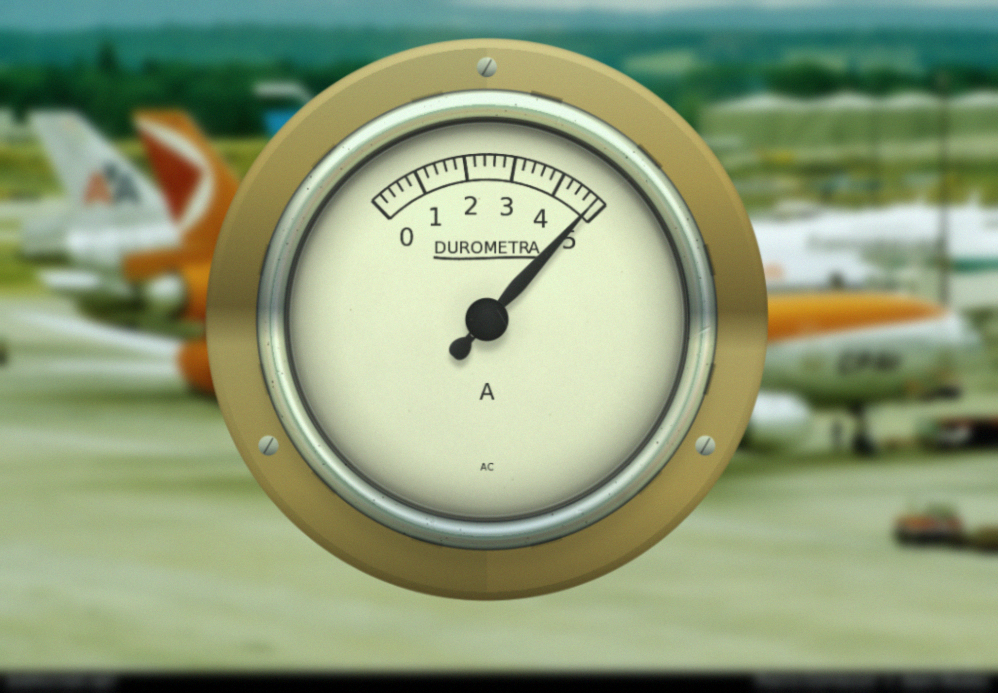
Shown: 4.8 (A)
